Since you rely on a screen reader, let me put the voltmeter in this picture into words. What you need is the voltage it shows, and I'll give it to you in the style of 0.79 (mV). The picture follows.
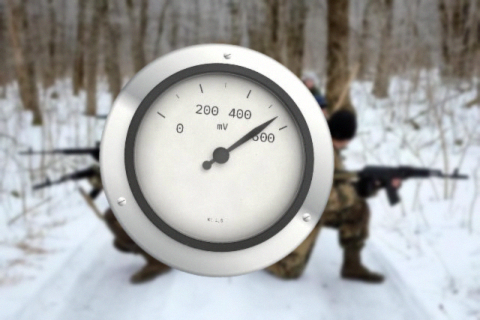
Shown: 550 (mV)
